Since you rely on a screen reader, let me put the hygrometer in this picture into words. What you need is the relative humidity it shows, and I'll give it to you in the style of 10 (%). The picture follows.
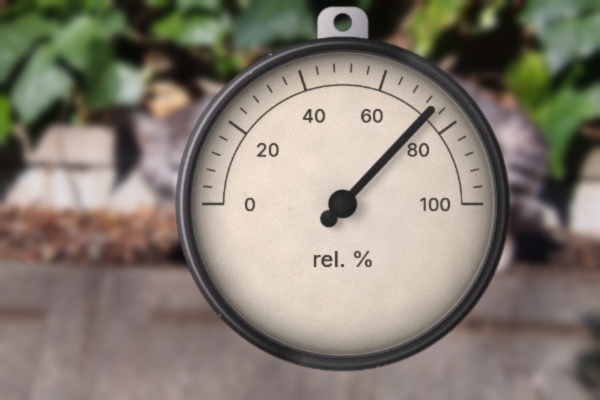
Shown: 74 (%)
